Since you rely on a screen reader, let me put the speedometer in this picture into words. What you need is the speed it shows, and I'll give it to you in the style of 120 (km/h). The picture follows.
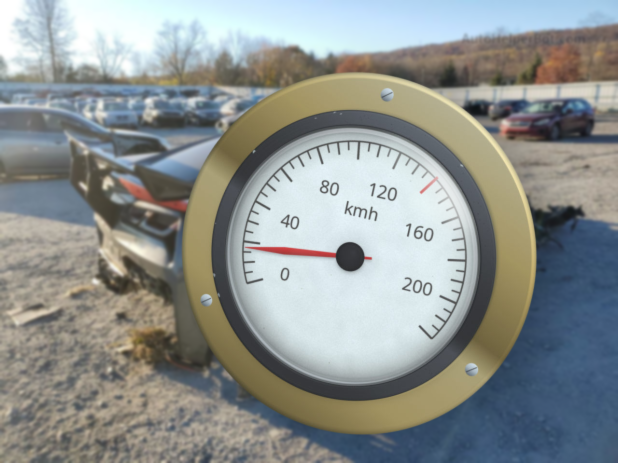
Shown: 17.5 (km/h)
